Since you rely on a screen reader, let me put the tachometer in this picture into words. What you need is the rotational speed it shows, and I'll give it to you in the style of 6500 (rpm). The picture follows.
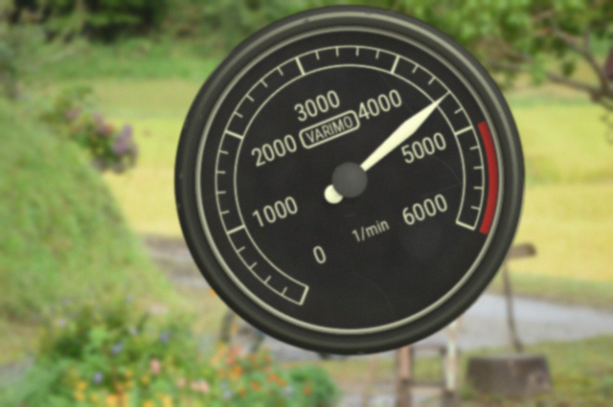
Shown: 4600 (rpm)
